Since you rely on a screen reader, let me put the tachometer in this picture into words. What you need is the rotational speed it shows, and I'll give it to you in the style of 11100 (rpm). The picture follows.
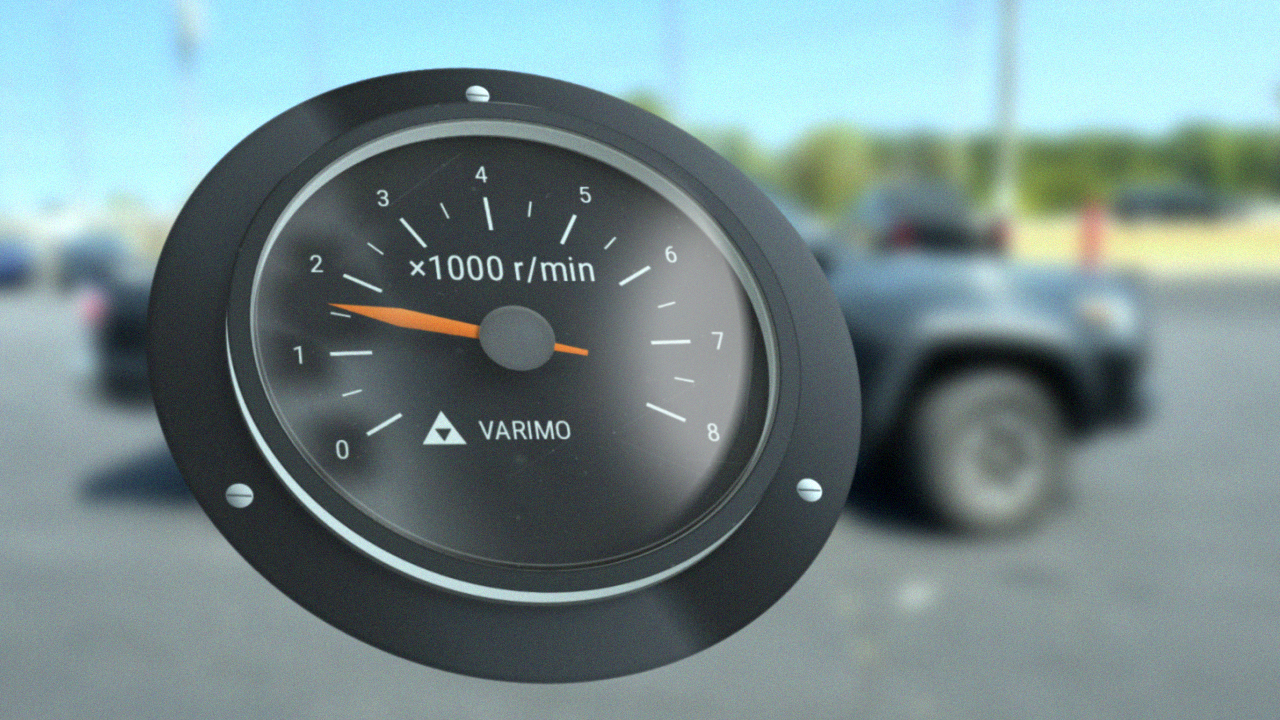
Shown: 1500 (rpm)
